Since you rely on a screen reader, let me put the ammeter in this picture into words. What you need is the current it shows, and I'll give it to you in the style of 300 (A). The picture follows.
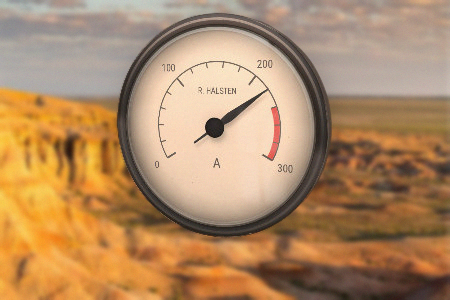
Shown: 220 (A)
